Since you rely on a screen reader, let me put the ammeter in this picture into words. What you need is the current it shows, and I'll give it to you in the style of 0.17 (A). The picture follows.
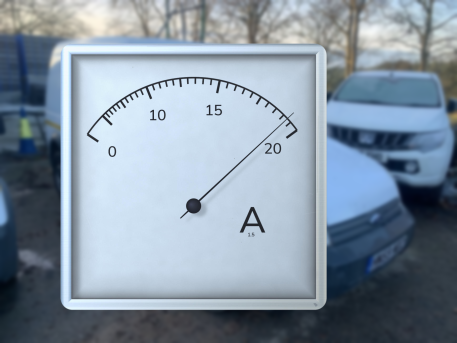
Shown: 19.25 (A)
